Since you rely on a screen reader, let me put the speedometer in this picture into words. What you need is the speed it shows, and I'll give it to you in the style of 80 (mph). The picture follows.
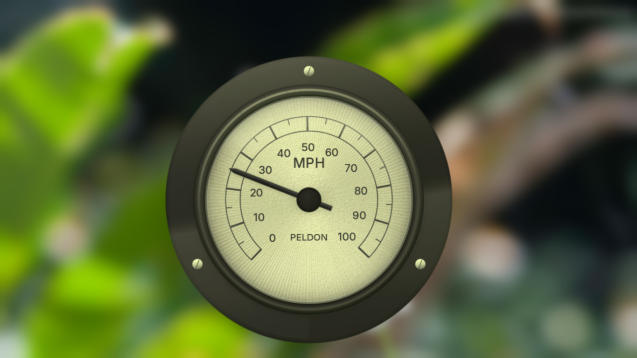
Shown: 25 (mph)
